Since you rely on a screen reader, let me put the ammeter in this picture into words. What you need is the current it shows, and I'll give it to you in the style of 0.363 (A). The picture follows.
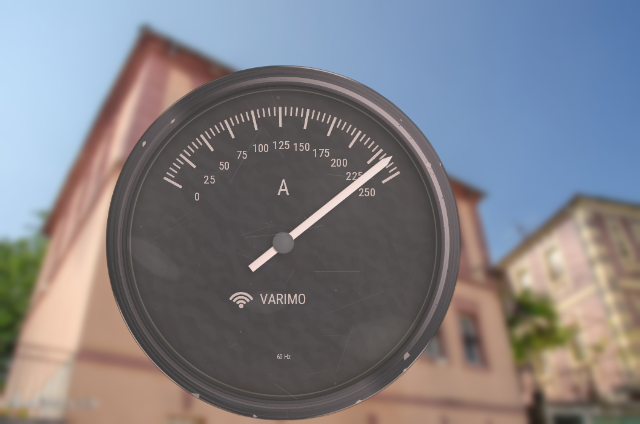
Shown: 235 (A)
